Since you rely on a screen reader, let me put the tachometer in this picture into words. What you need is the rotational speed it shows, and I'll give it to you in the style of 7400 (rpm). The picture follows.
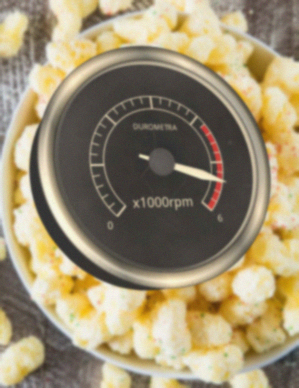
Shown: 5400 (rpm)
